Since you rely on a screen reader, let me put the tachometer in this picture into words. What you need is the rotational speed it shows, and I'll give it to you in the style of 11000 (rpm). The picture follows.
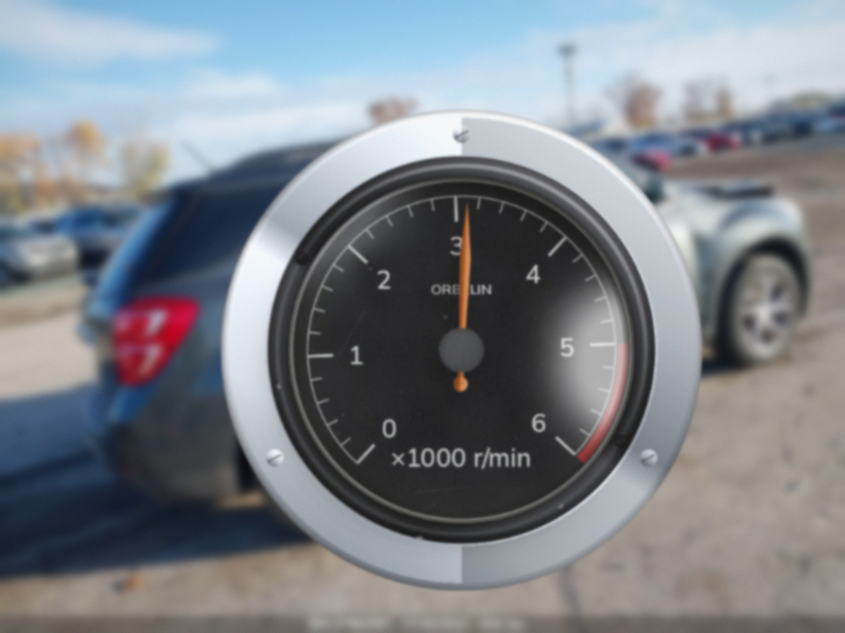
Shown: 3100 (rpm)
